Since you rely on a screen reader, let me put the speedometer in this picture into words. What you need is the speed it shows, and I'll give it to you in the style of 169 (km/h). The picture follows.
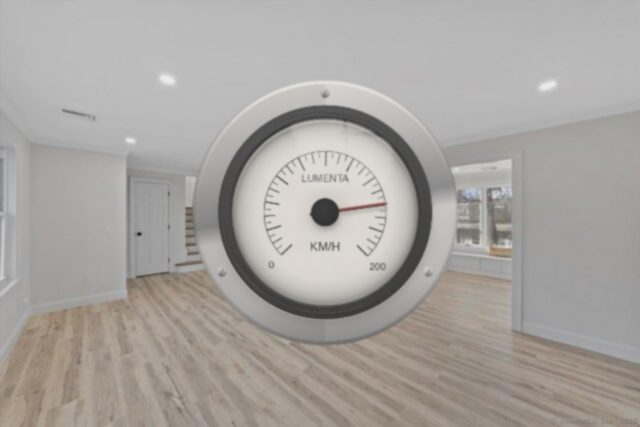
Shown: 160 (km/h)
